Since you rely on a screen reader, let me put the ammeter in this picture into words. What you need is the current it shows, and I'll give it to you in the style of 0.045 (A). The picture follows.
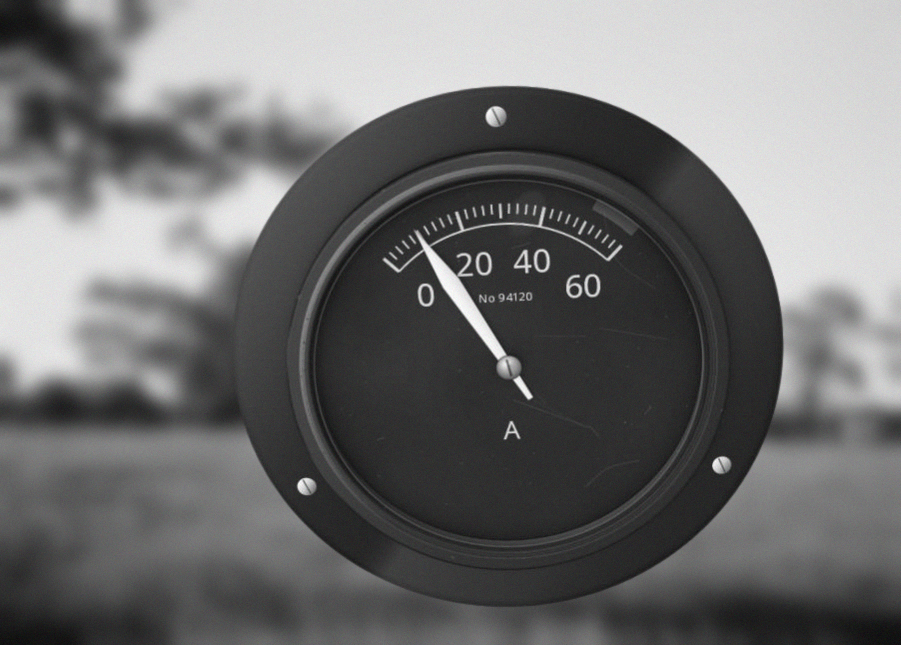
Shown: 10 (A)
